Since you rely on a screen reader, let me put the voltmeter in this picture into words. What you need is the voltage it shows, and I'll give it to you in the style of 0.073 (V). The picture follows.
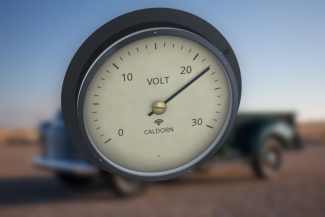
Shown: 22 (V)
